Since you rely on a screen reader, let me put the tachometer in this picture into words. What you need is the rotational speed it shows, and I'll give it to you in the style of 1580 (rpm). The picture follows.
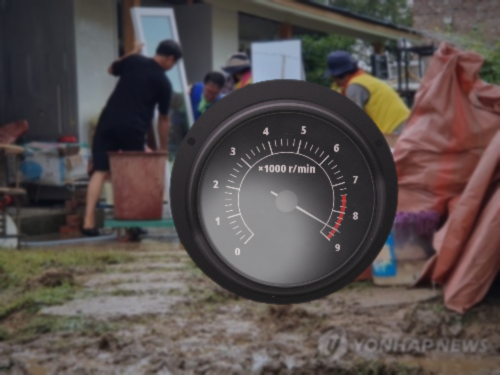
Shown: 8600 (rpm)
